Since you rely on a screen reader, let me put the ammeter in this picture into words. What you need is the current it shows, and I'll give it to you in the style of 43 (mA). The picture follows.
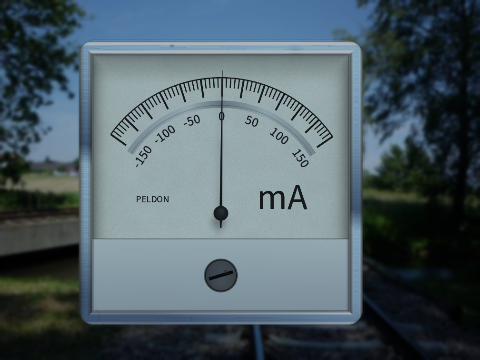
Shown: 0 (mA)
